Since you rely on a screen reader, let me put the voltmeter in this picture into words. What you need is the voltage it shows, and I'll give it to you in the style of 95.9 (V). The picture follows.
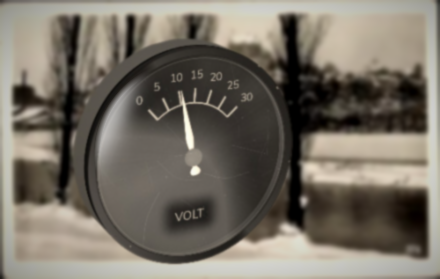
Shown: 10 (V)
